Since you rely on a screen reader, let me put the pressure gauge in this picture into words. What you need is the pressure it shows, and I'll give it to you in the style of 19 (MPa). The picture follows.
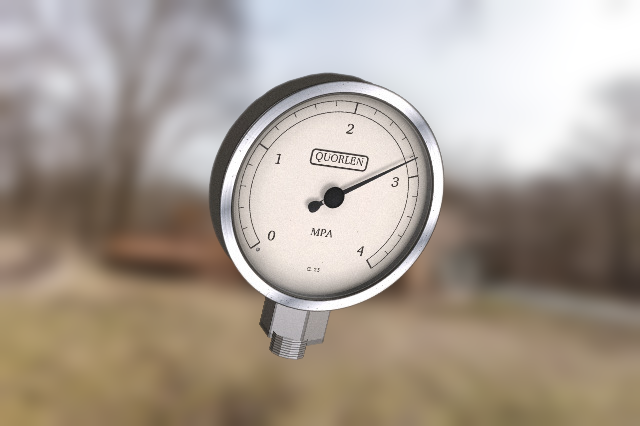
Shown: 2.8 (MPa)
